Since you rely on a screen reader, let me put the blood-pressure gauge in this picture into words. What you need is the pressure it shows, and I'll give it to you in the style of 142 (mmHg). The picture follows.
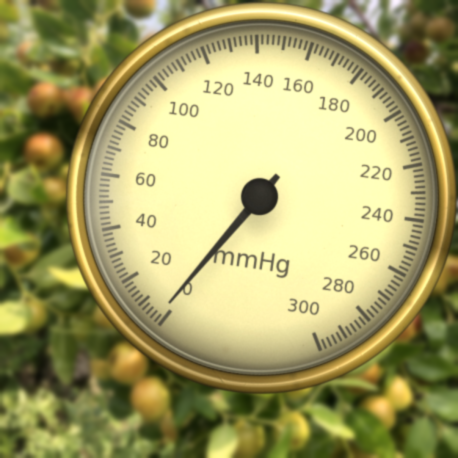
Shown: 2 (mmHg)
